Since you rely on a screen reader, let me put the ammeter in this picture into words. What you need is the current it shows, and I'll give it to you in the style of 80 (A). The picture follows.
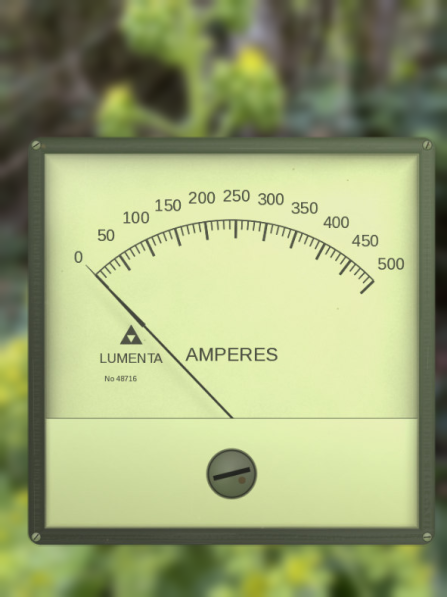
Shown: 0 (A)
